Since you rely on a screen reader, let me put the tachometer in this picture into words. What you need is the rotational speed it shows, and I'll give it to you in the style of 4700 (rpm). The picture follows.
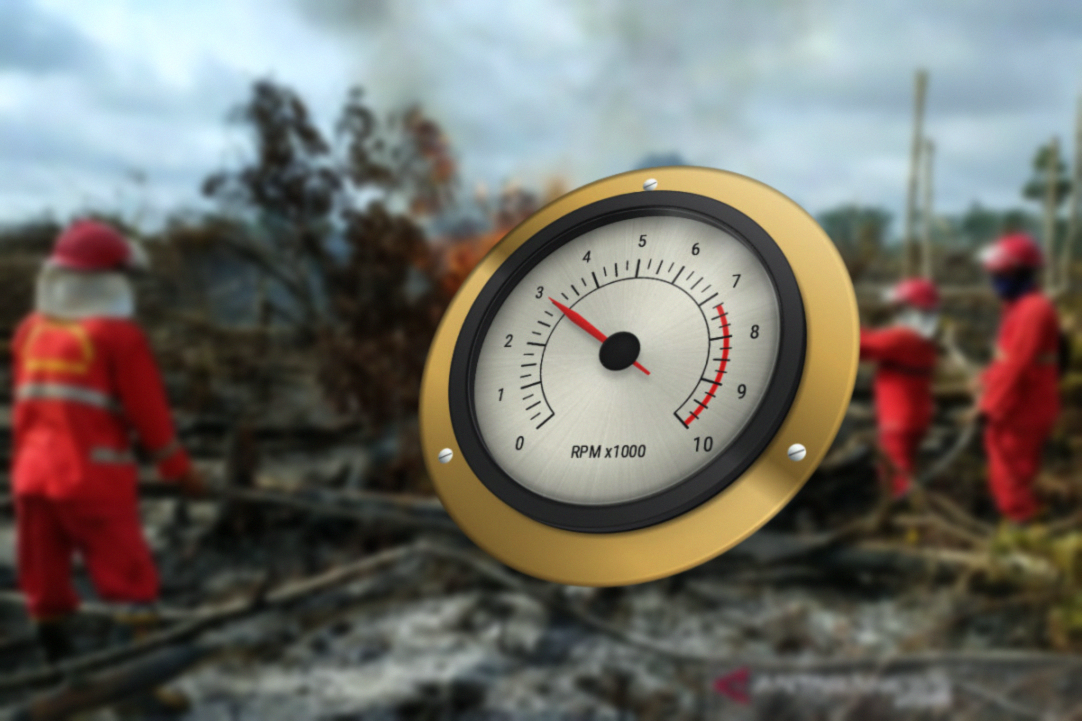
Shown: 3000 (rpm)
